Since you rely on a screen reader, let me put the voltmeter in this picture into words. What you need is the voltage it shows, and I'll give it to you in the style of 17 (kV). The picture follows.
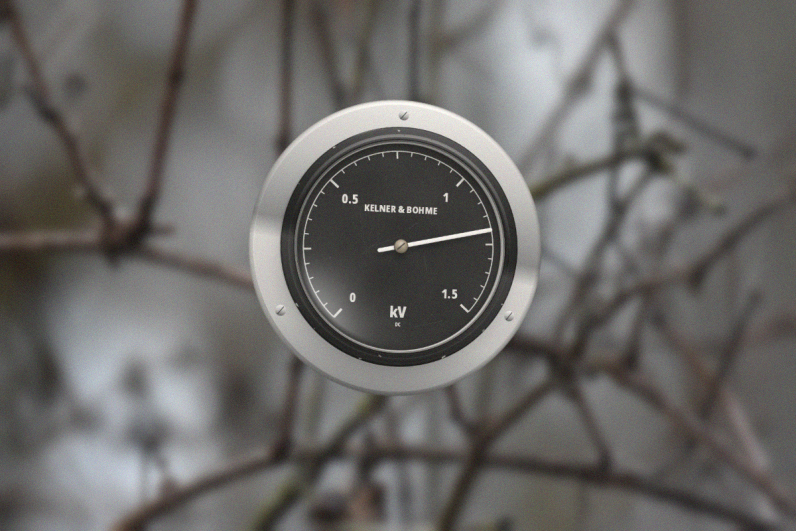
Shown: 1.2 (kV)
